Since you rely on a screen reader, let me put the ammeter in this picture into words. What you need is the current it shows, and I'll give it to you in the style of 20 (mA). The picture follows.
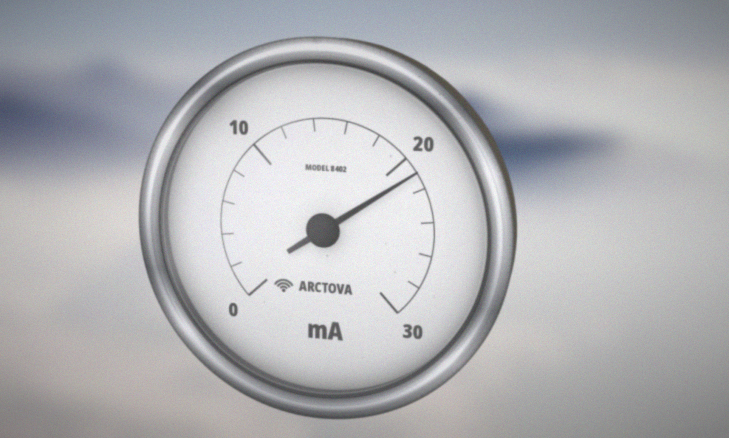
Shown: 21 (mA)
